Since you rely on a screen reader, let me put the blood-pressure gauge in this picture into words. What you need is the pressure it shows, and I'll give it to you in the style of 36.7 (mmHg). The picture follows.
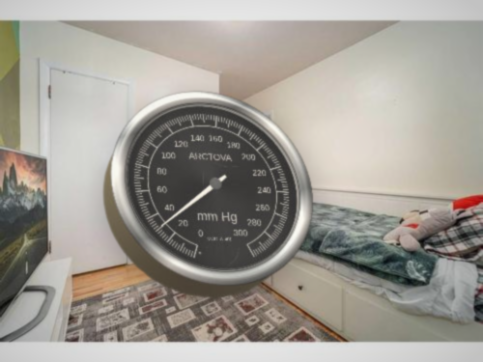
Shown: 30 (mmHg)
